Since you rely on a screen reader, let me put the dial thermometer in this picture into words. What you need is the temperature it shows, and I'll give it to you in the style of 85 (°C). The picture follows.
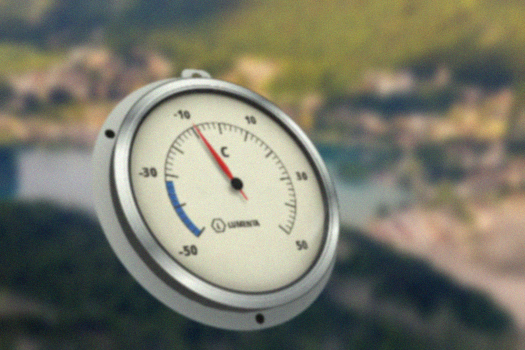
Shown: -10 (°C)
